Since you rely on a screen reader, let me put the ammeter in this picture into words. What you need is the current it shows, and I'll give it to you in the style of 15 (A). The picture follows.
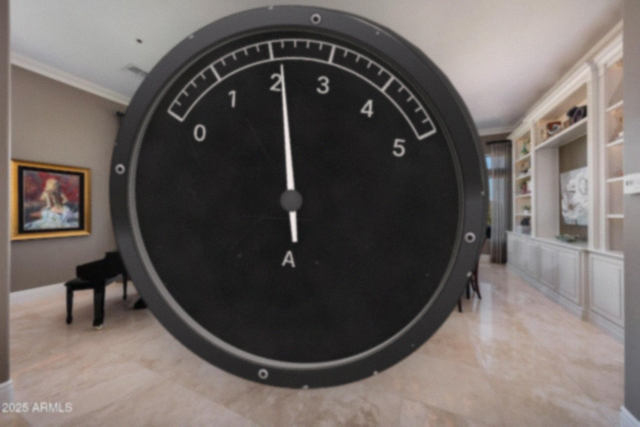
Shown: 2.2 (A)
